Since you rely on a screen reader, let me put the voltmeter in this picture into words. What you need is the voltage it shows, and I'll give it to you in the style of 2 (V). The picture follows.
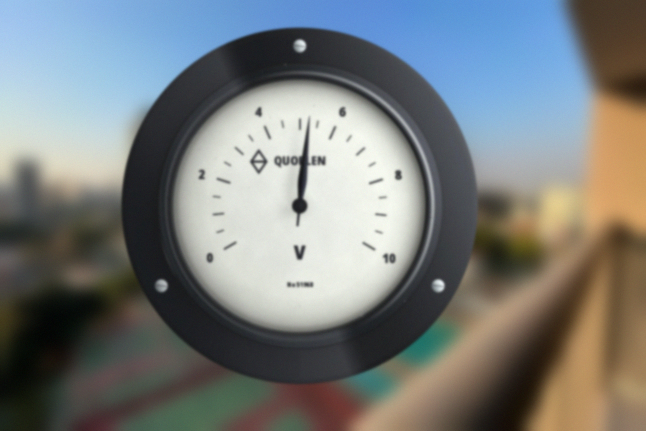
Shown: 5.25 (V)
